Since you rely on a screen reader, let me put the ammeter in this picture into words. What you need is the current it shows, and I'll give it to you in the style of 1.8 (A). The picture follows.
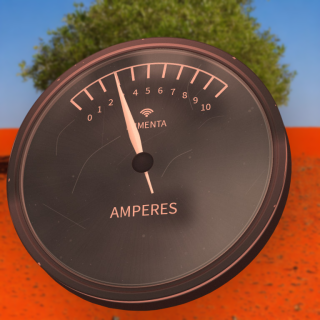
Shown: 3 (A)
